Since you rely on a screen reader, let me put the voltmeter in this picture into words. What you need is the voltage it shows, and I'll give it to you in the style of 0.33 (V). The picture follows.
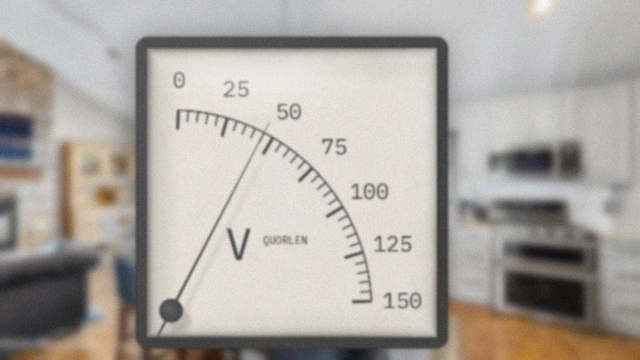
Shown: 45 (V)
